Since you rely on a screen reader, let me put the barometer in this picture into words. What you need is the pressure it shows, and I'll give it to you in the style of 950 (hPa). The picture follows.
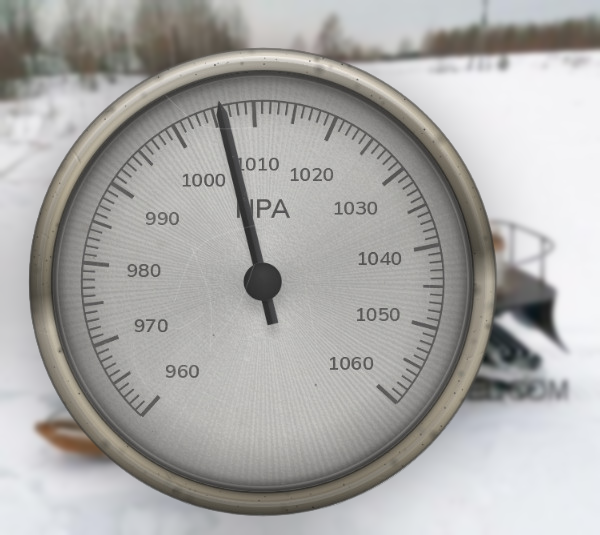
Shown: 1006 (hPa)
